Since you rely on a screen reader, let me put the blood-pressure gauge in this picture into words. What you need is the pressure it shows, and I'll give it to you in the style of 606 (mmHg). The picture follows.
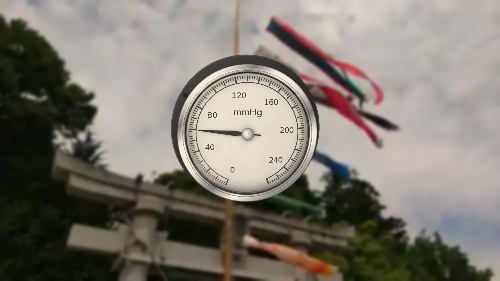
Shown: 60 (mmHg)
